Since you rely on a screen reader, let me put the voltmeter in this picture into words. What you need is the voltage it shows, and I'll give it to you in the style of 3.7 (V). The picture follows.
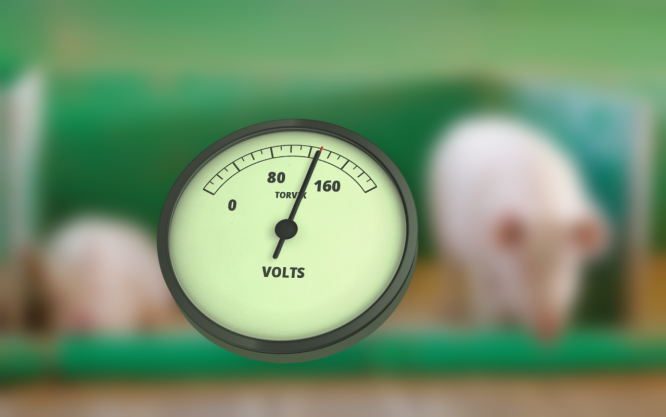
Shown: 130 (V)
